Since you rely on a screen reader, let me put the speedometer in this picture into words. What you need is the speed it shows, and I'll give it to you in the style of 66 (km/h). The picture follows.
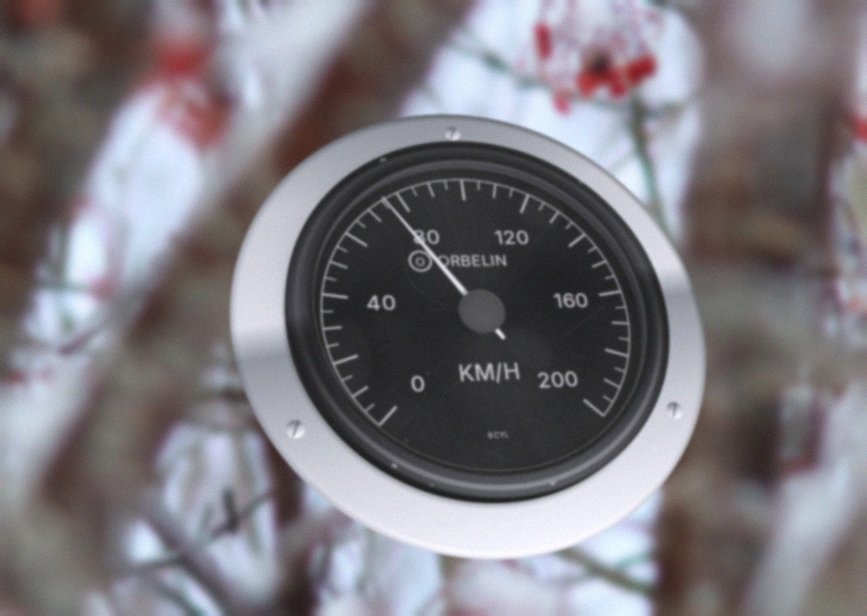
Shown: 75 (km/h)
